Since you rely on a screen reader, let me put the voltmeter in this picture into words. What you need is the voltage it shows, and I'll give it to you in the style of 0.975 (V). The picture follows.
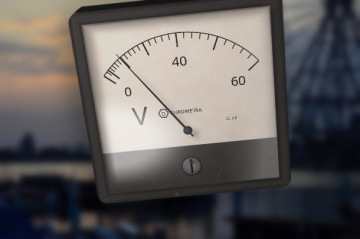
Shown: 20 (V)
